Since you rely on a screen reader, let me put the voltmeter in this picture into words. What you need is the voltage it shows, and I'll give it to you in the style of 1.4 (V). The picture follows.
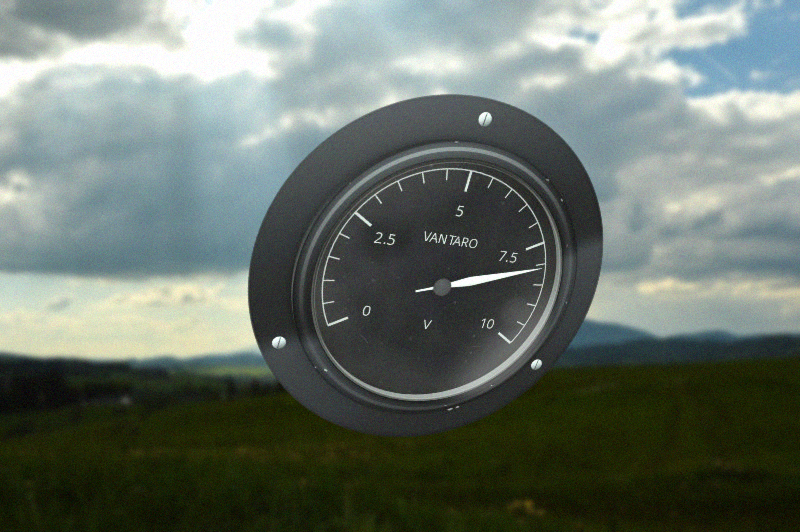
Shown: 8 (V)
